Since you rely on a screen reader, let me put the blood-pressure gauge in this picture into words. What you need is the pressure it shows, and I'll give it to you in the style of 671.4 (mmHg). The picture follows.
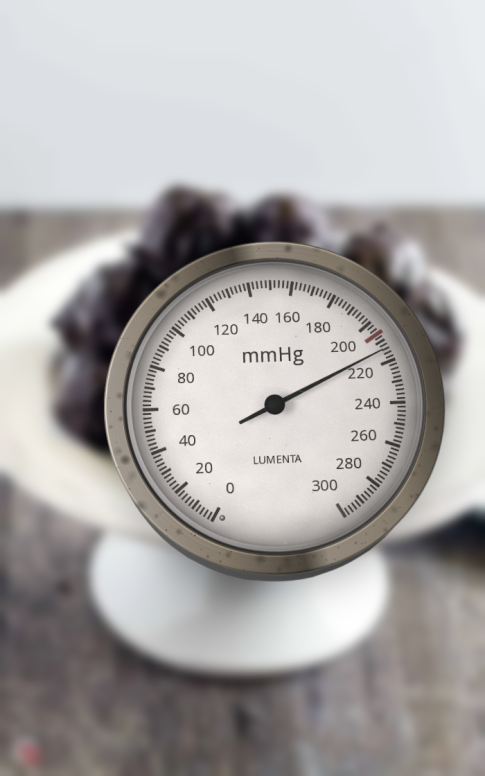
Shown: 214 (mmHg)
